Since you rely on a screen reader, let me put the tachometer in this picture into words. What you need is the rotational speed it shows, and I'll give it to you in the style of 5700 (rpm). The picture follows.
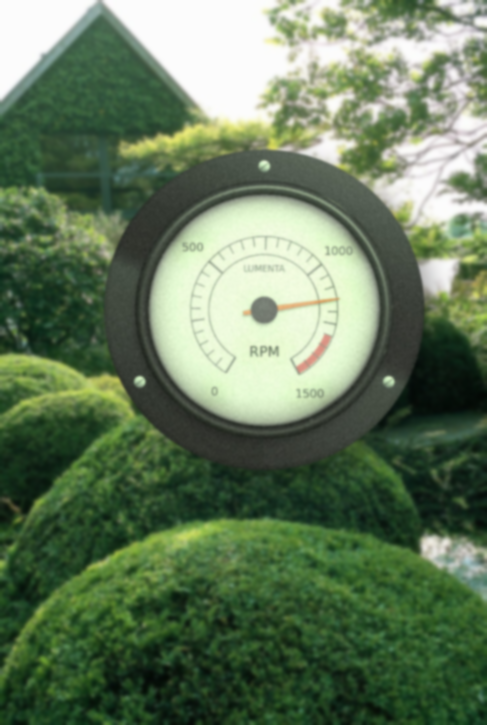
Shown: 1150 (rpm)
